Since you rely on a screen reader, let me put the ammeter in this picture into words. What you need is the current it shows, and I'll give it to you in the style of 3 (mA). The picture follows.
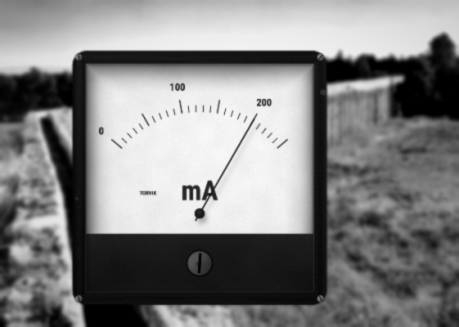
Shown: 200 (mA)
